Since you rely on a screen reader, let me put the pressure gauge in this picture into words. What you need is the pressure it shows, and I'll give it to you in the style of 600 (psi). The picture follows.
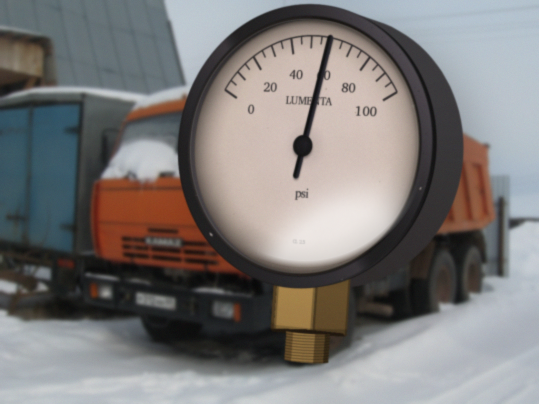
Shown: 60 (psi)
